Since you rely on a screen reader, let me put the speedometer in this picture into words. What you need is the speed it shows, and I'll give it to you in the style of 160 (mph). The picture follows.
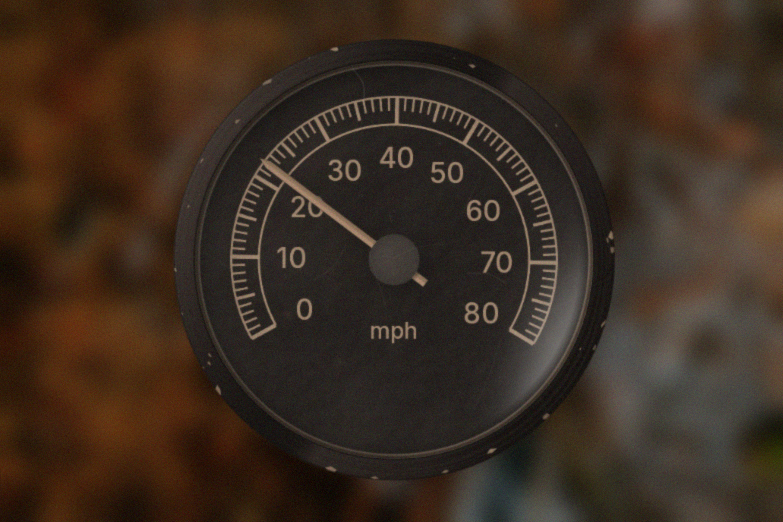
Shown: 22 (mph)
